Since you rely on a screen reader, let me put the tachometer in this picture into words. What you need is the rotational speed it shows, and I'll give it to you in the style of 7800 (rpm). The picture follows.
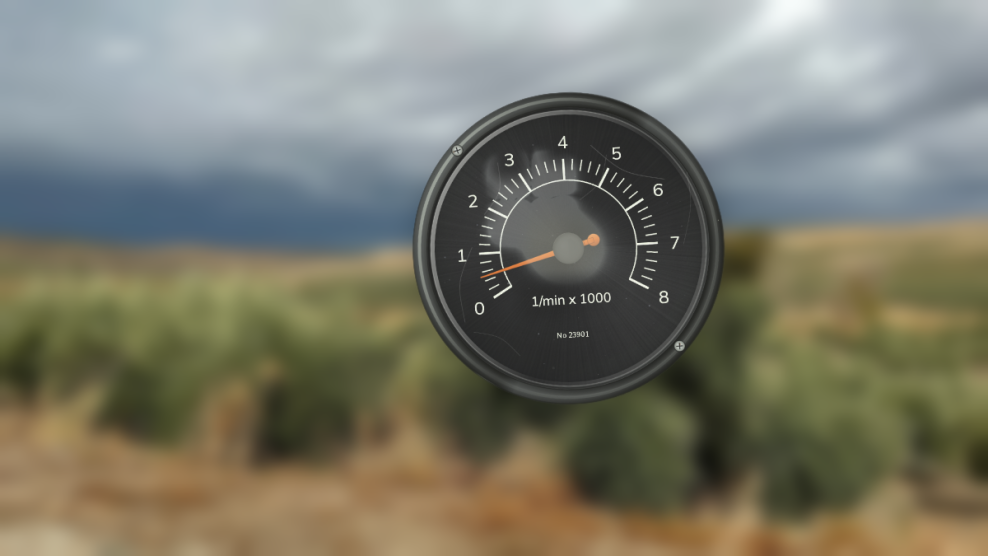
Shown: 500 (rpm)
